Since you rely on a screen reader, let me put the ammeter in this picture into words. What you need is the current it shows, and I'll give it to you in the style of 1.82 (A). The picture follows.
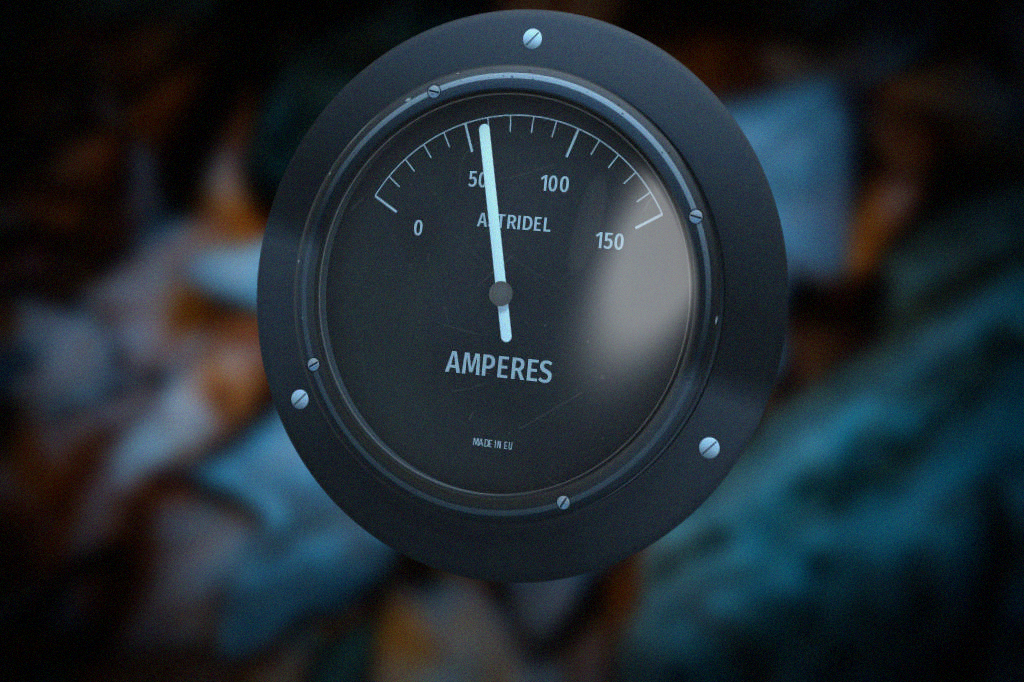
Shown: 60 (A)
